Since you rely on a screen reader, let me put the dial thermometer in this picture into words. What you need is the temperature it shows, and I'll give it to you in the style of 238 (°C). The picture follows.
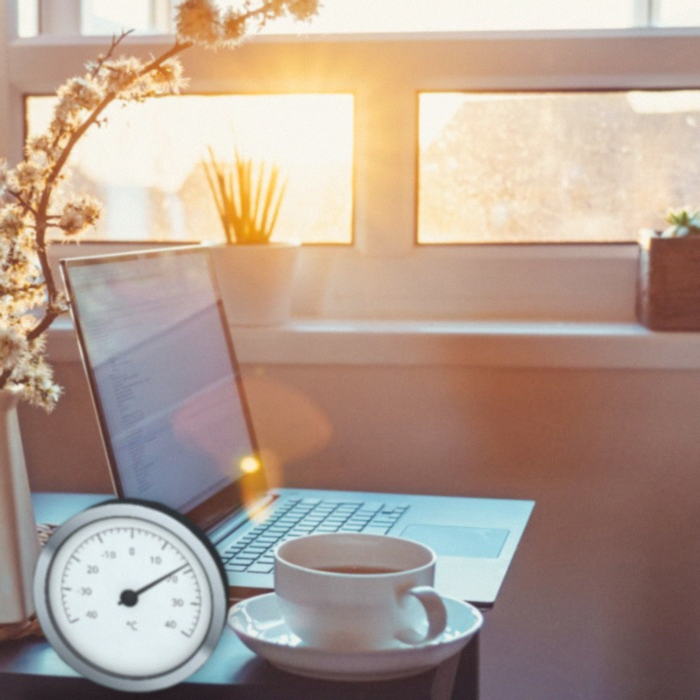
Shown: 18 (°C)
